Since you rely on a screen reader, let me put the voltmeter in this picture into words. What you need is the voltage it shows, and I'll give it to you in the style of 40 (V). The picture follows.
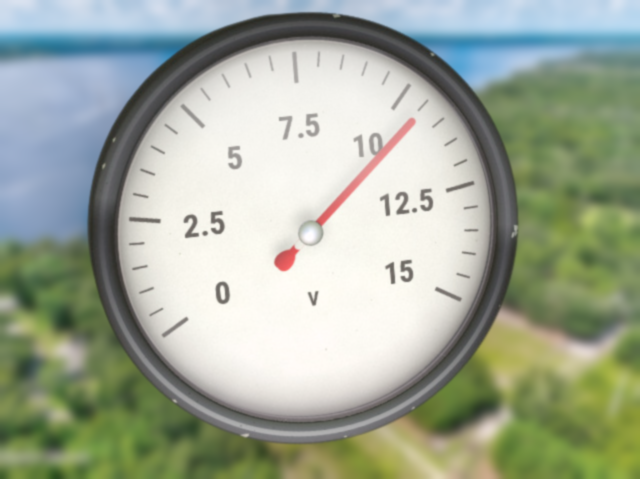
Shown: 10.5 (V)
